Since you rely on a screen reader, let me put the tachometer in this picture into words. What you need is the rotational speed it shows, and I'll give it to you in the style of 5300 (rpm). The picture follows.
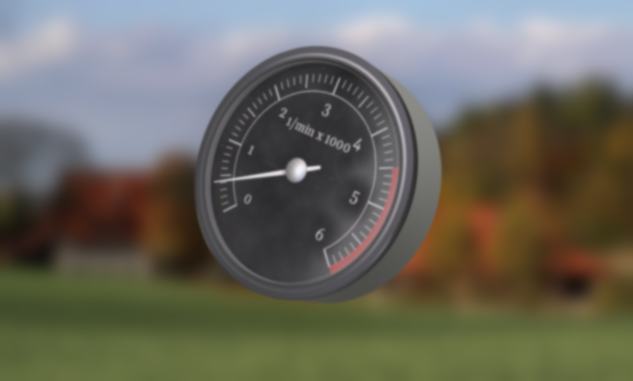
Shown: 400 (rpm)
